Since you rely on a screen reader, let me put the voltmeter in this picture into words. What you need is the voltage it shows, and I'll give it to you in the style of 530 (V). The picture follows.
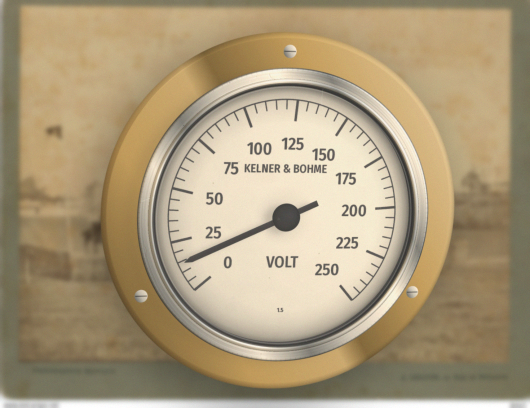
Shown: 15 (V)
